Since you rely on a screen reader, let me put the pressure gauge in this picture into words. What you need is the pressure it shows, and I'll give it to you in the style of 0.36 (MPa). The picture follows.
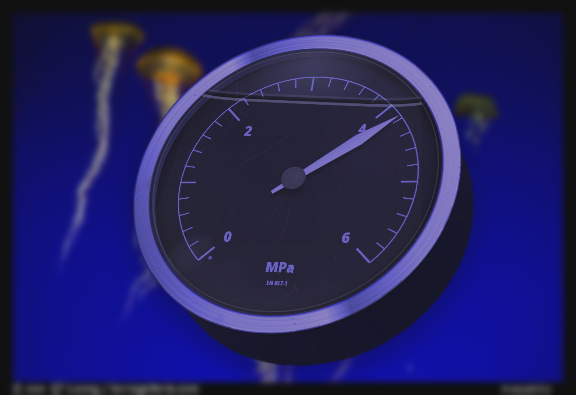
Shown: 4.2 (MPa)
